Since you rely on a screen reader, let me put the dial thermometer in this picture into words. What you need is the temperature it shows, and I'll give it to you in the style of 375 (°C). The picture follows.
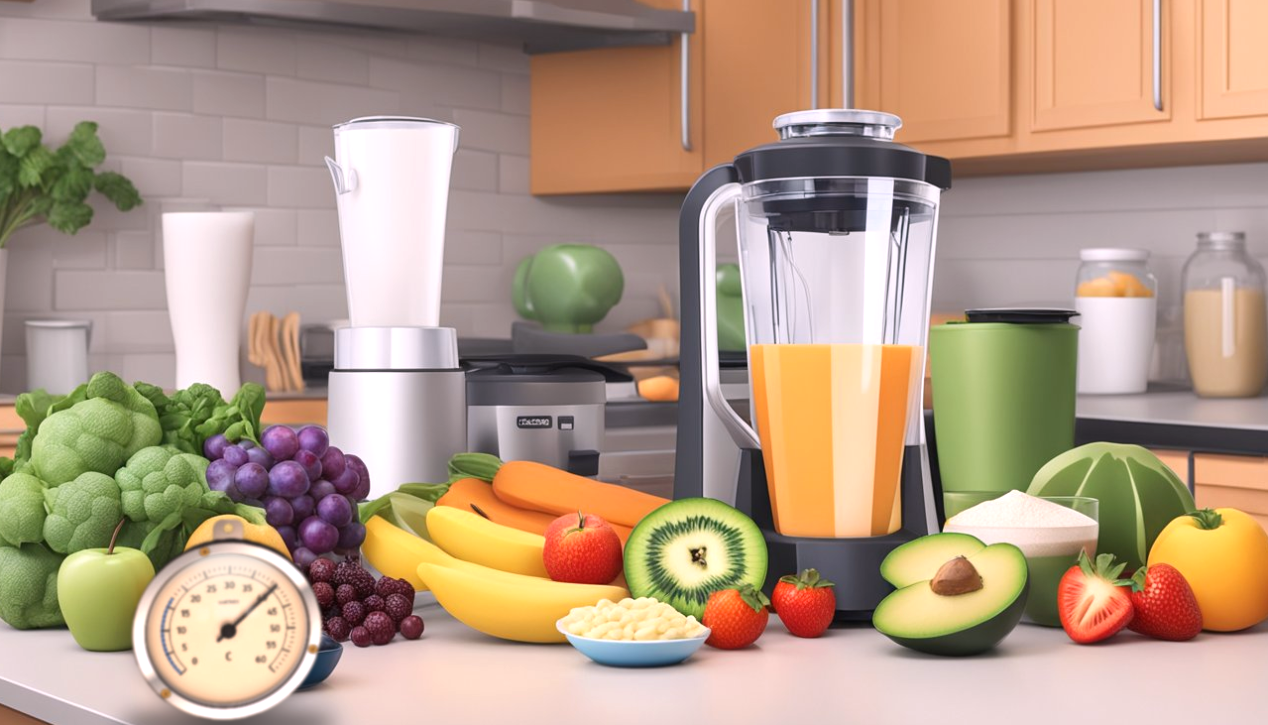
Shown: 40 (°C)
